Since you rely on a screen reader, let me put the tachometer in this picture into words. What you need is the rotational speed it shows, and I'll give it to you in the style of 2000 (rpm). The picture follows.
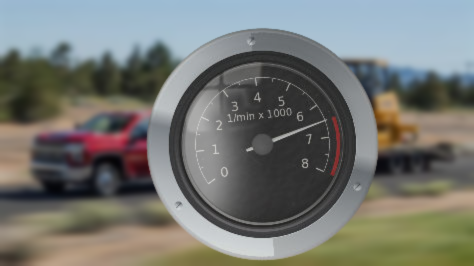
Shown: 6500 (rpm)
